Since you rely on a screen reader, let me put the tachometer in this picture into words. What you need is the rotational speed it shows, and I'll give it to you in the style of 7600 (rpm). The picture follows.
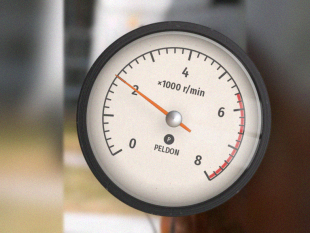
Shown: 2000 (rpm)
